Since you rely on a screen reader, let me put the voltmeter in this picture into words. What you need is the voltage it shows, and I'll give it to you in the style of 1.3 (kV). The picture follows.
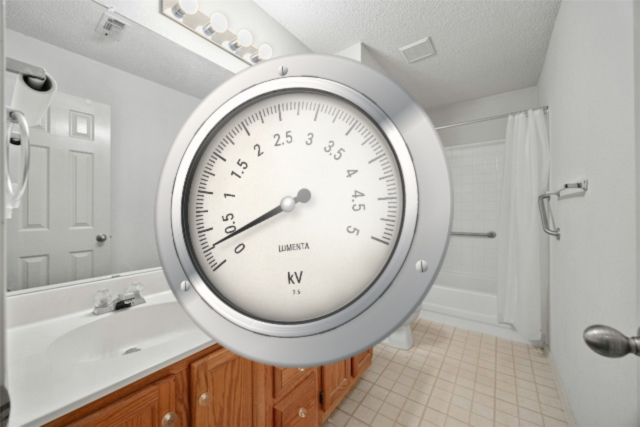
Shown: 0.25 (kV)
